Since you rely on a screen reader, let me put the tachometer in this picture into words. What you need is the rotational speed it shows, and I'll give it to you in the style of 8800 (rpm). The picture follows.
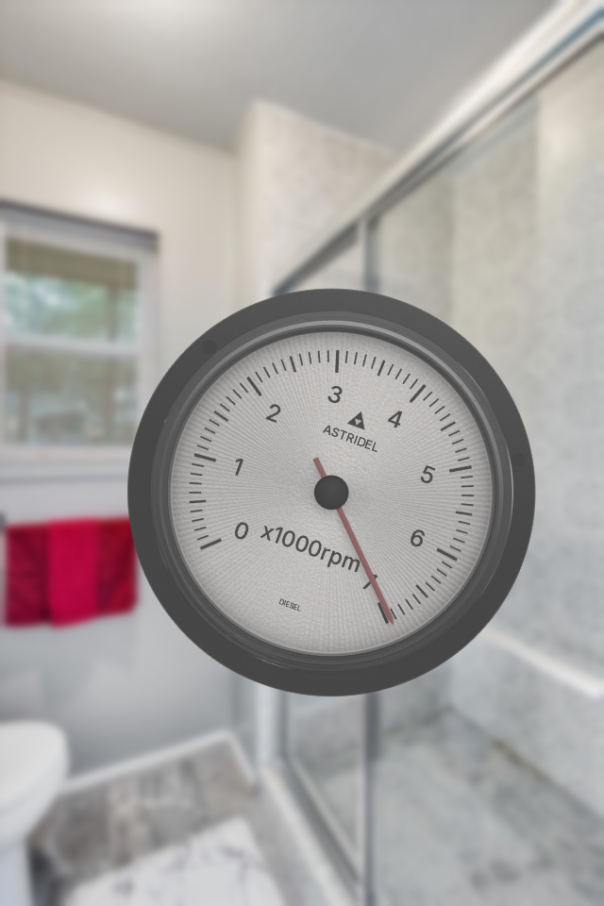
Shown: 6950 (rpm)
